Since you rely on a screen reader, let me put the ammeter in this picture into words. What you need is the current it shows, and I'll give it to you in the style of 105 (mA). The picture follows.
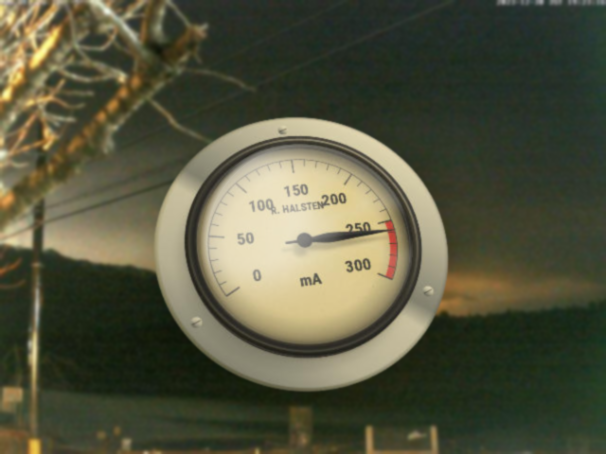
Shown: 260 (mA)
